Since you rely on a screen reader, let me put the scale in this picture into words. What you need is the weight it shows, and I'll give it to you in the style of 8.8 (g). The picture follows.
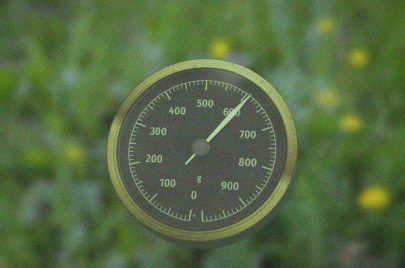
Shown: 610 (g)
